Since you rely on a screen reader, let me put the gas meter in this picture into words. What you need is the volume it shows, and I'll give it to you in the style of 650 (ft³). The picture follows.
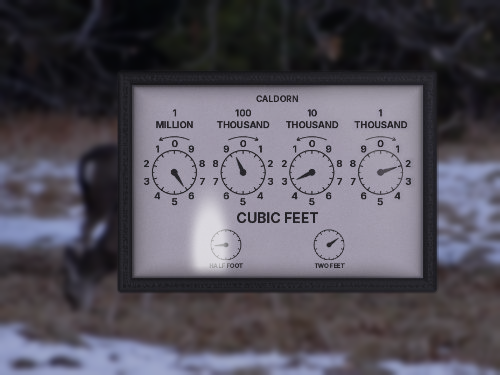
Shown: 593200 (ft³)
